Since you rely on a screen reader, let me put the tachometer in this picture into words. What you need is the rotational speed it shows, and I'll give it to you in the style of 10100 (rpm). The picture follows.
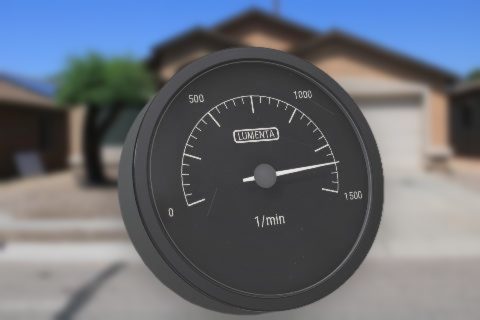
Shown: 1350 (rpm)
